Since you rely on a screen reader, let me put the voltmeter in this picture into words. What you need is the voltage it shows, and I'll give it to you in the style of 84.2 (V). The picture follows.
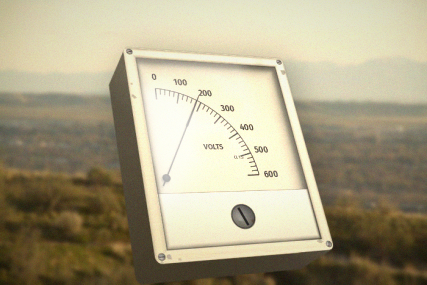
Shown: 180 (V)
